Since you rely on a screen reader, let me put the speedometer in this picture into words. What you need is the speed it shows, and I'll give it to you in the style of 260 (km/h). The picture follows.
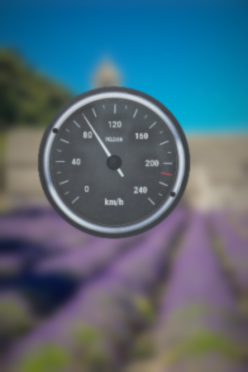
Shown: 90 (km/h)
